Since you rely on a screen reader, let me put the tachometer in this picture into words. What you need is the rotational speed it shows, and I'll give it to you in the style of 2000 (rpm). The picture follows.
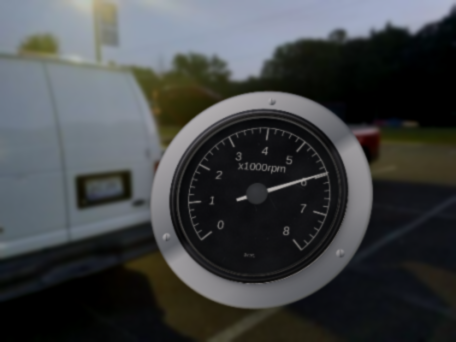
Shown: 6000 (rpm)
